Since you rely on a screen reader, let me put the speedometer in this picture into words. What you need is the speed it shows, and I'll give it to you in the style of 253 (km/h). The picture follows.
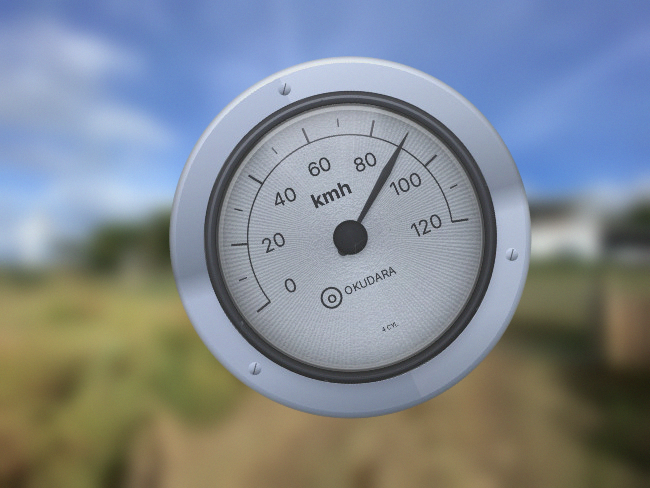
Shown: 90 (km/h)
